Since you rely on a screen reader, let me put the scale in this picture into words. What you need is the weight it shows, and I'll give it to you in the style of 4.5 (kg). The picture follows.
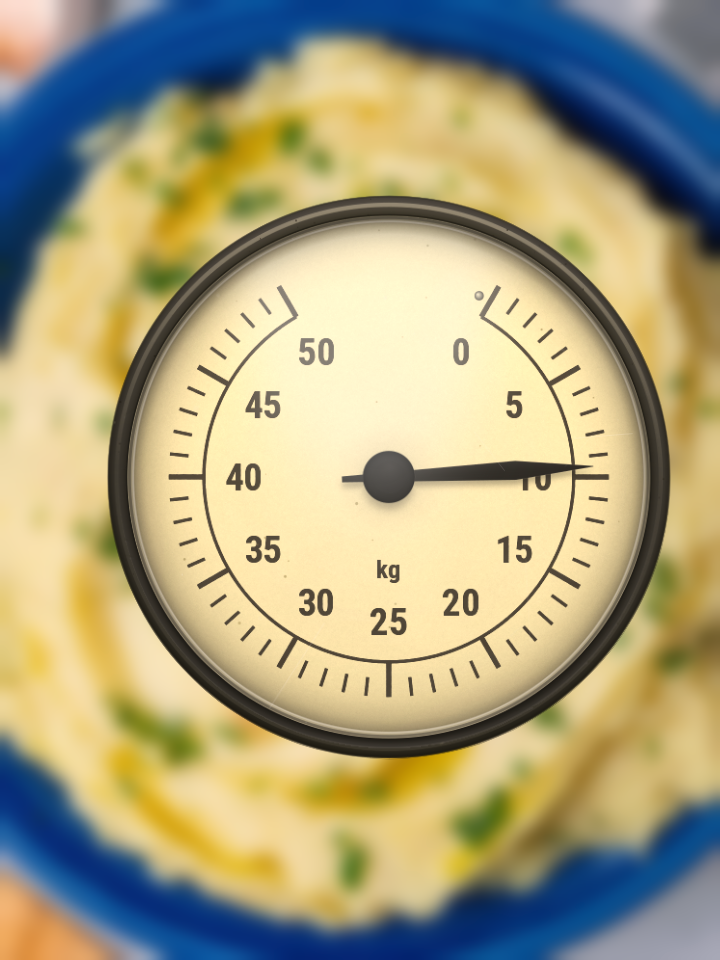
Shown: 9.5 (kg)
